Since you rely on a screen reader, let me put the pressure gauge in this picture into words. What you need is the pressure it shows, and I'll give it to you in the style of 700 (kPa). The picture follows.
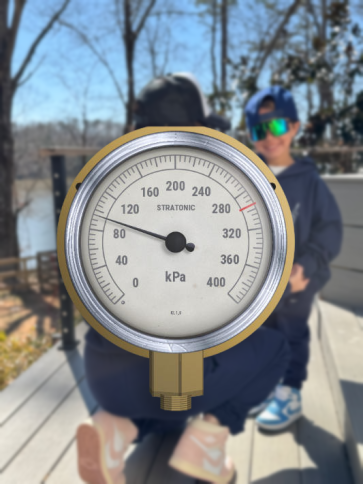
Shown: 95 (kPa)
